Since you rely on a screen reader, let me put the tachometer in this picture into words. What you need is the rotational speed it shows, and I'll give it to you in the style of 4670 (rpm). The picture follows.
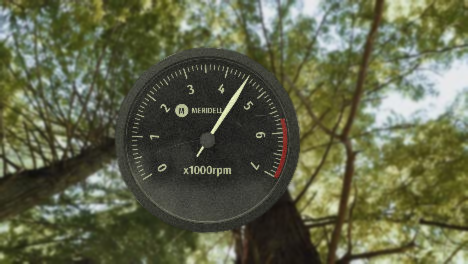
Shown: 4500 (rpm)
